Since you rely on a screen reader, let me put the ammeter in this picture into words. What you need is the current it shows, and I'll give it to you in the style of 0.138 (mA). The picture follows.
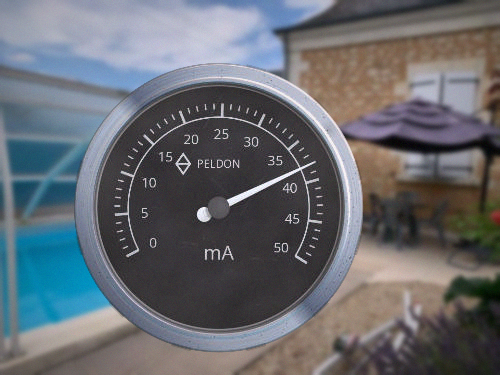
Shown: 38 (mA)
